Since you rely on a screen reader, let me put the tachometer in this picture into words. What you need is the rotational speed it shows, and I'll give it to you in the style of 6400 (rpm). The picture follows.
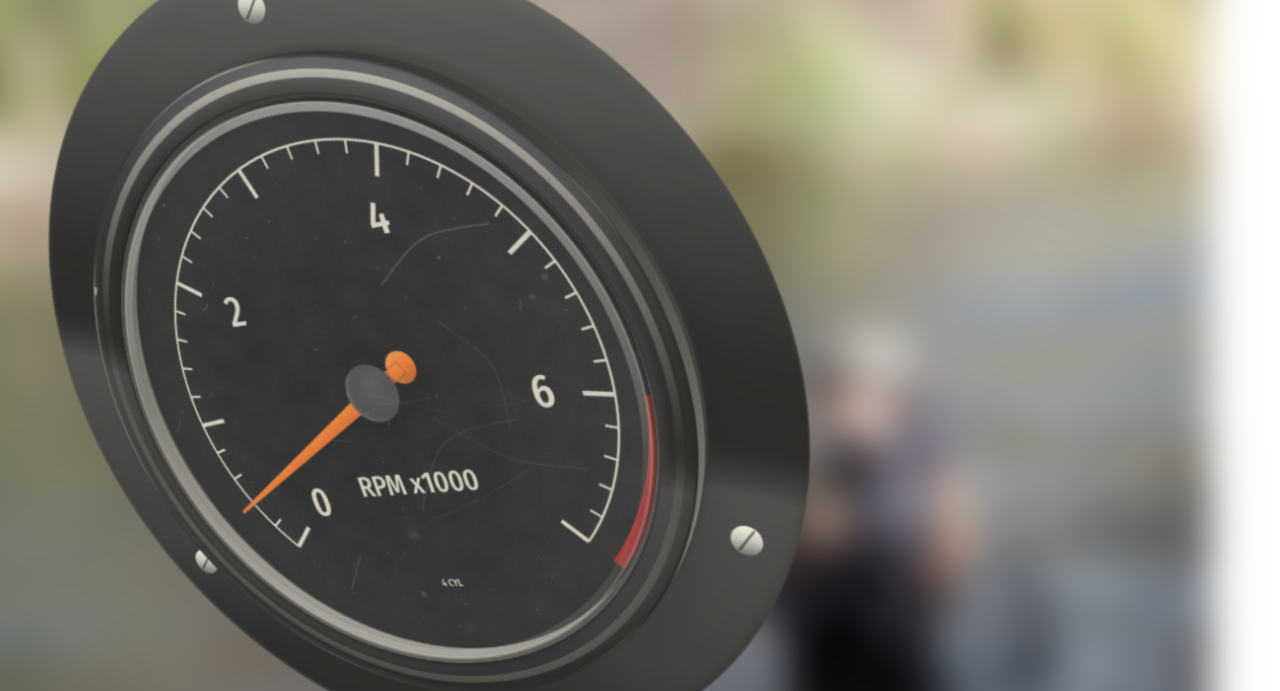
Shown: 400 (rpm)
